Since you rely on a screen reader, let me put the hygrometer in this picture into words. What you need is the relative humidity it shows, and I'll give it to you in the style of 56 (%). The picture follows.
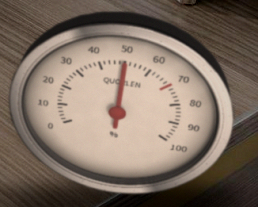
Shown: 50 (%)
